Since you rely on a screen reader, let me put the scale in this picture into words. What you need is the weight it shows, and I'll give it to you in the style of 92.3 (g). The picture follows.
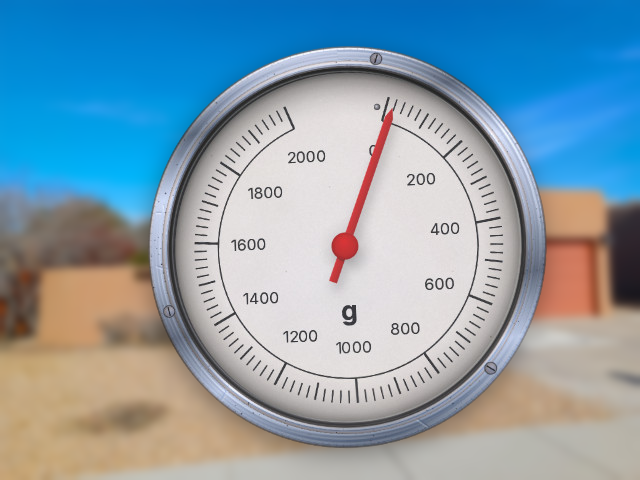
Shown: 20 (g)
